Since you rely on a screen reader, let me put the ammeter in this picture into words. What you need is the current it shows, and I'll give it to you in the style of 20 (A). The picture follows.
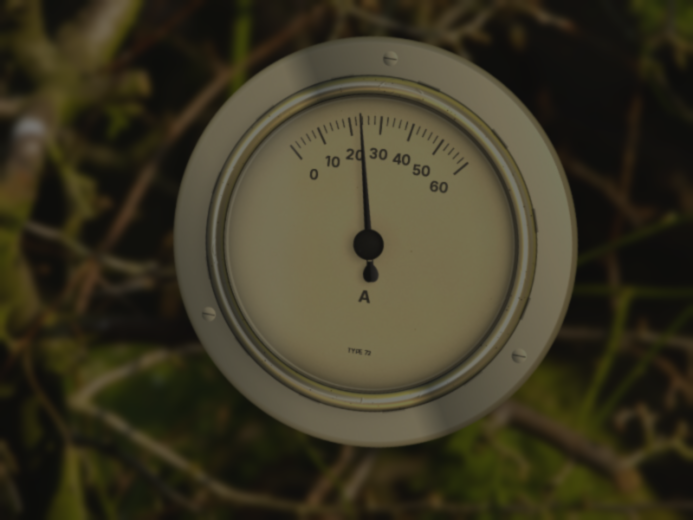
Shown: 24 (A)
